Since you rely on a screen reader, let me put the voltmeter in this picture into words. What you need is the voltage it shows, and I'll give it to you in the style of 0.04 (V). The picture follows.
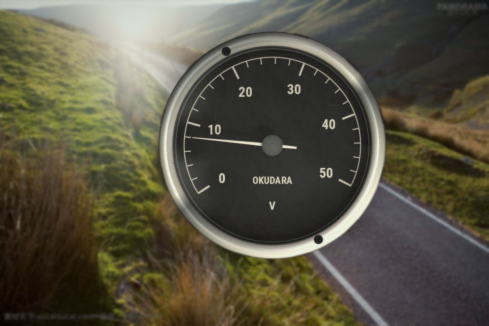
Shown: 8 (V)
